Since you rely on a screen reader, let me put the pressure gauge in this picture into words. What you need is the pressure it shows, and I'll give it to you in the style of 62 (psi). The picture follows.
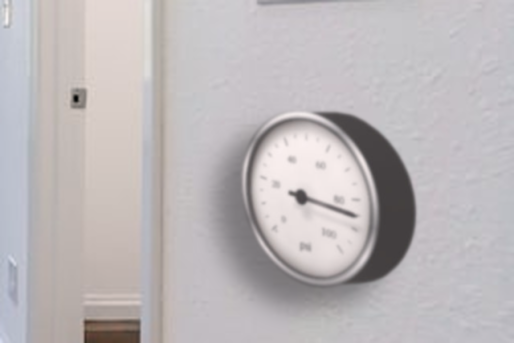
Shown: 85 (psi)
